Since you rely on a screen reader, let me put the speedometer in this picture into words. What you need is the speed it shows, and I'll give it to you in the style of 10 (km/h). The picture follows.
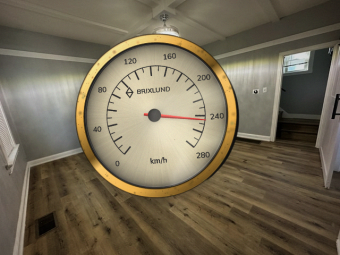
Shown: 245 (km/h)
